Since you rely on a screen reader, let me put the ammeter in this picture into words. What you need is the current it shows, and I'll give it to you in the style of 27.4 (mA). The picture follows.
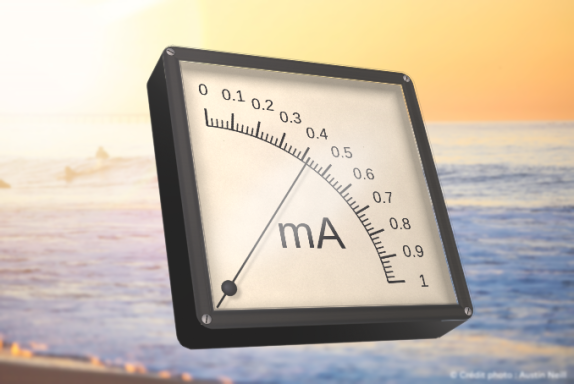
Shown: 0.42 (mA)
